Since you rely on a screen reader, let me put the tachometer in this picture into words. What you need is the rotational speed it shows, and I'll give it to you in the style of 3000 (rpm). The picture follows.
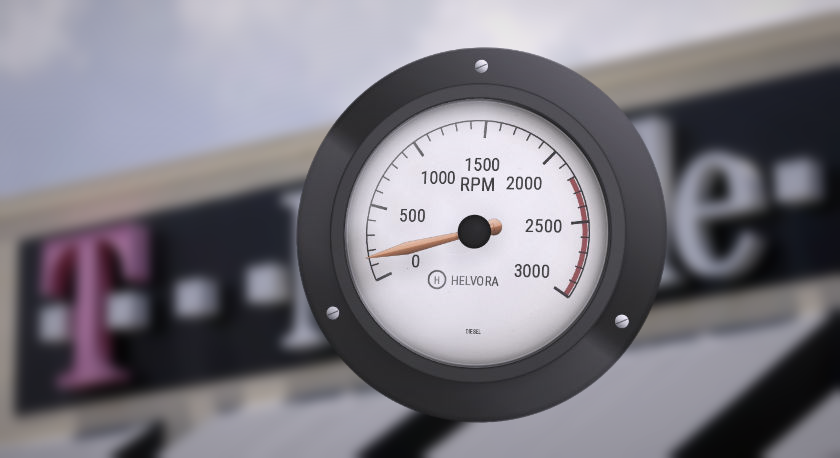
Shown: 150 (rpm)
